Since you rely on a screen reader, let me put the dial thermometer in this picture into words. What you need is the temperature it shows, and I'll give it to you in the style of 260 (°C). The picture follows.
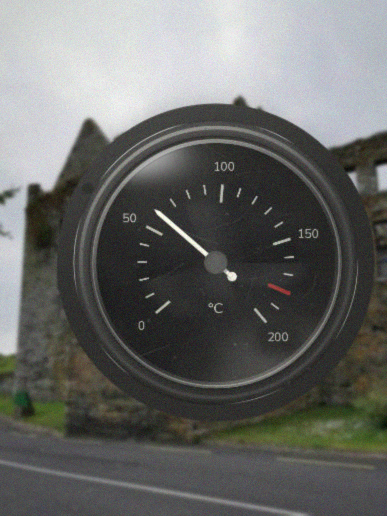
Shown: 60 (°C)
